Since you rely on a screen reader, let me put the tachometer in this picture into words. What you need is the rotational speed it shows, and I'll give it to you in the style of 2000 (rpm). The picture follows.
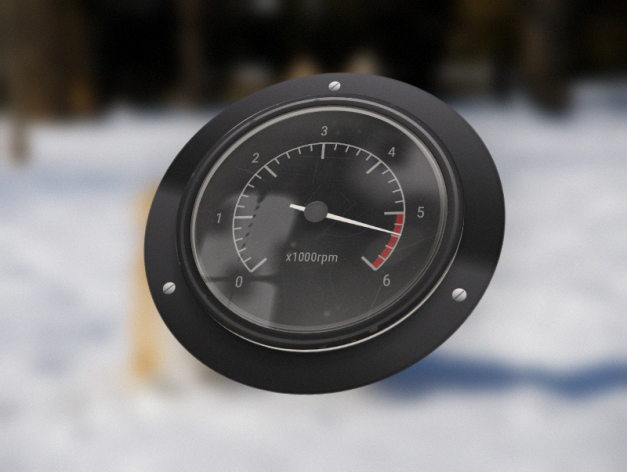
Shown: 5400 (rpm)
